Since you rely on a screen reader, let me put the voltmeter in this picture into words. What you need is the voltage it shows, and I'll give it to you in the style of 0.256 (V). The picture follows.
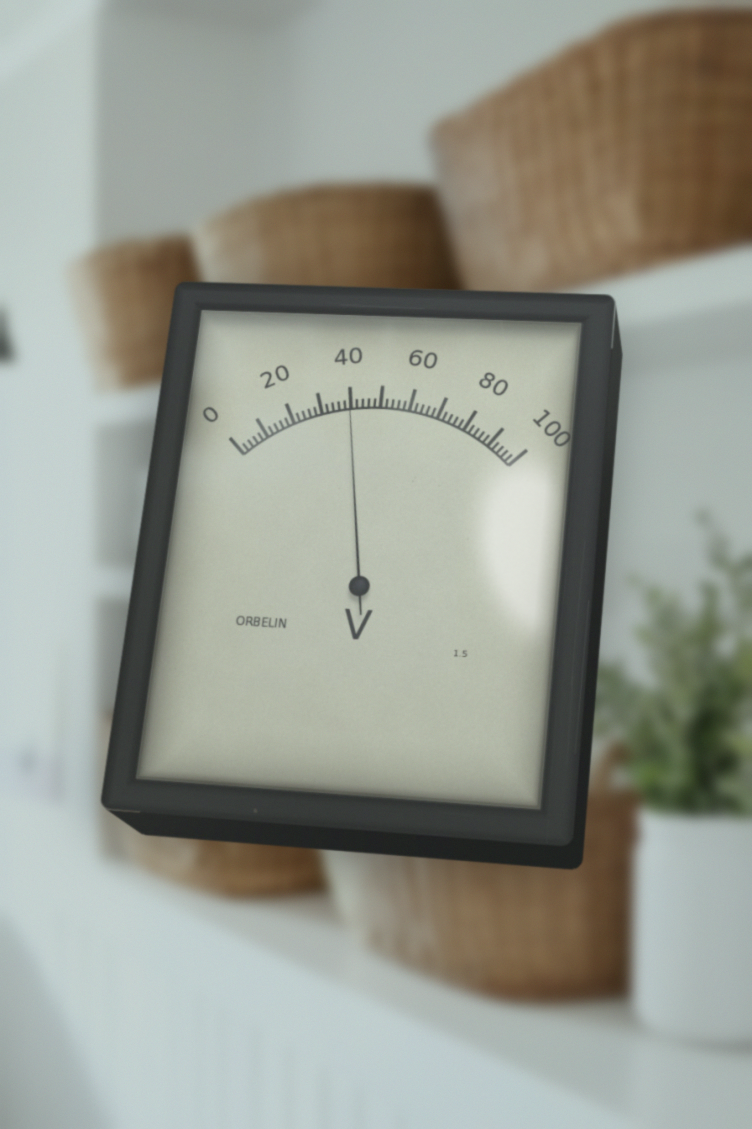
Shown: 40 (V)
